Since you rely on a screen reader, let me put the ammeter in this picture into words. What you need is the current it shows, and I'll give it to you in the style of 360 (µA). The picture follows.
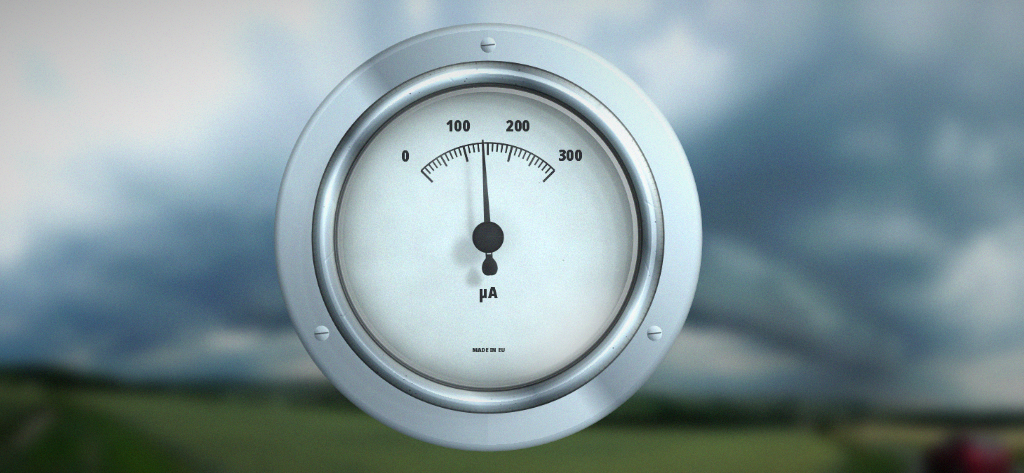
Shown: 140 (µA)
